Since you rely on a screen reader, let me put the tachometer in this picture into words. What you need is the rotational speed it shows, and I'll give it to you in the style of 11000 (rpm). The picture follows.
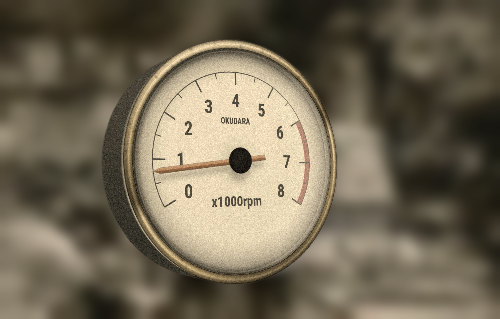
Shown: 750 (rpm)
